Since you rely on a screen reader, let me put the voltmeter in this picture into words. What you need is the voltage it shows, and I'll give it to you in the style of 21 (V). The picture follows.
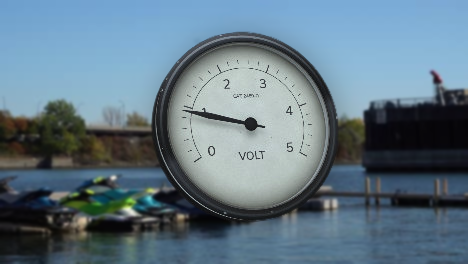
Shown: 0.9 (V)
